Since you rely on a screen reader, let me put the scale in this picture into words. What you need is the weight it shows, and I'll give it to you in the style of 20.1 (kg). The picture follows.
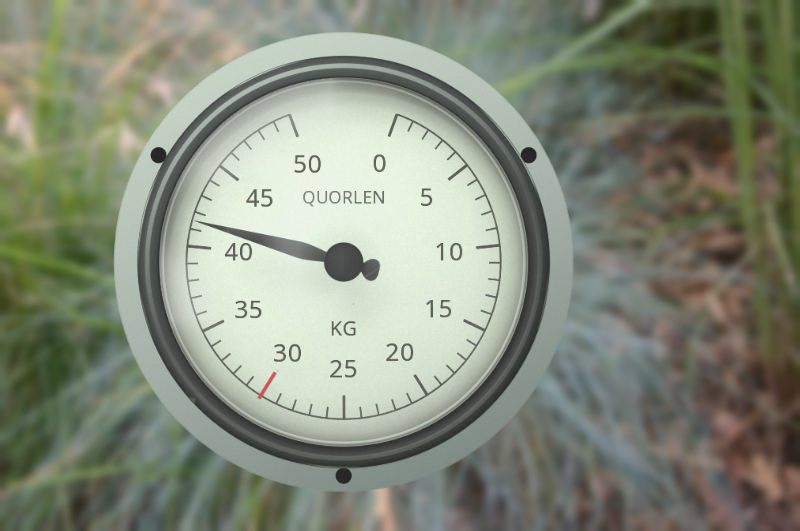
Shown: 41.5 (kg)
